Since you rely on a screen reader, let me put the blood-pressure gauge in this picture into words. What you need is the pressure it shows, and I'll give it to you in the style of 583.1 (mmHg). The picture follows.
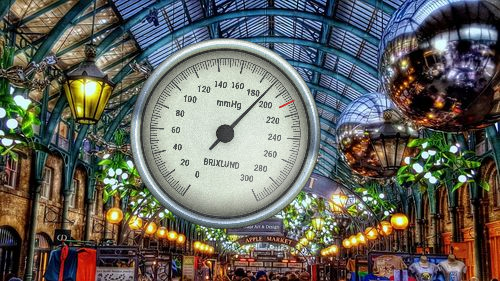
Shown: 190 (mmHg)
